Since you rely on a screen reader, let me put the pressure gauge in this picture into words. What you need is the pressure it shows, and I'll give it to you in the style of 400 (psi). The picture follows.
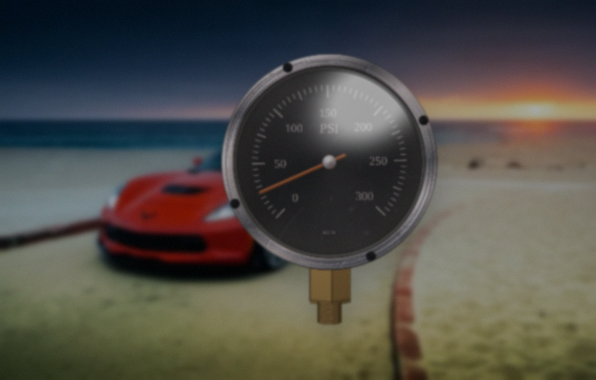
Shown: 25 (psi)
